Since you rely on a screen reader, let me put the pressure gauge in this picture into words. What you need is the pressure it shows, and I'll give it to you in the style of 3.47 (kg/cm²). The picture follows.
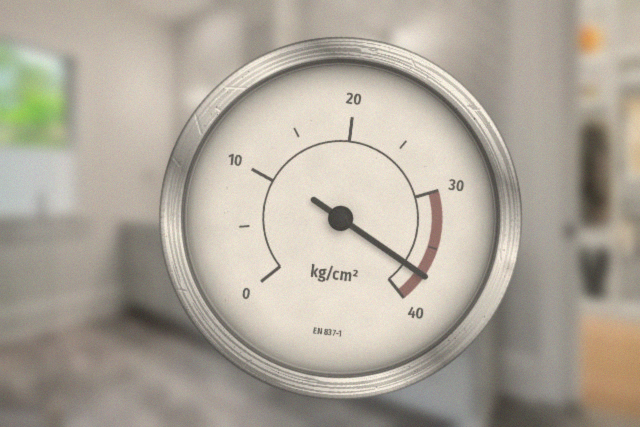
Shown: 37.5 (kg/cm²)
